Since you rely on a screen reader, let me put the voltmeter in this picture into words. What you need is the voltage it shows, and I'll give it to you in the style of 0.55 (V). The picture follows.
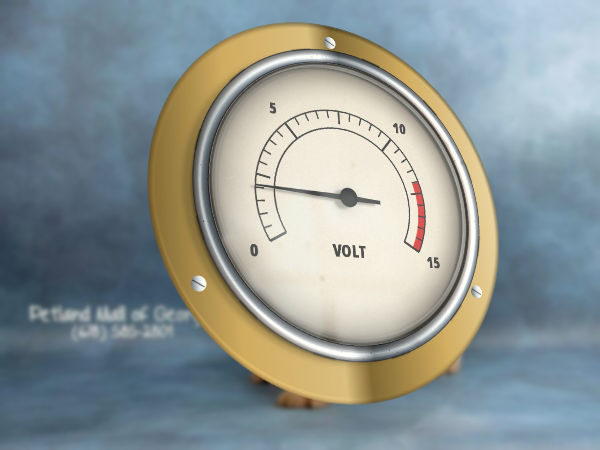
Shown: 2 (V)
